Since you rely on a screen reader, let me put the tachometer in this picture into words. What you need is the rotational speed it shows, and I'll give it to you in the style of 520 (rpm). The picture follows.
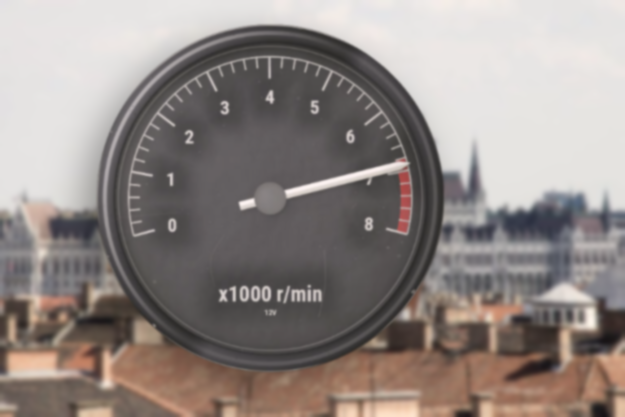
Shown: 6900 (rpm)
